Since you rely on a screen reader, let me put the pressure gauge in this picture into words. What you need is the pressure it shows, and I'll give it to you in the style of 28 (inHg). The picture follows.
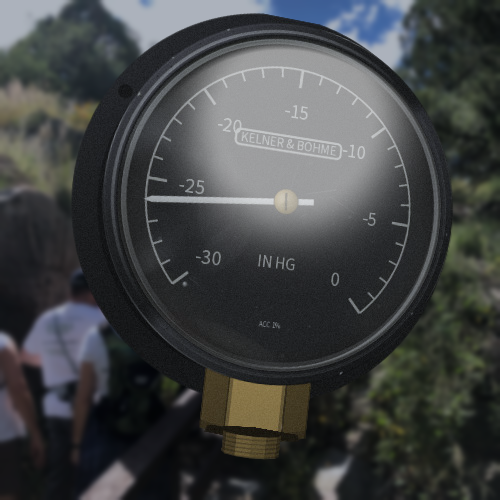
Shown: -26 (inHg)
